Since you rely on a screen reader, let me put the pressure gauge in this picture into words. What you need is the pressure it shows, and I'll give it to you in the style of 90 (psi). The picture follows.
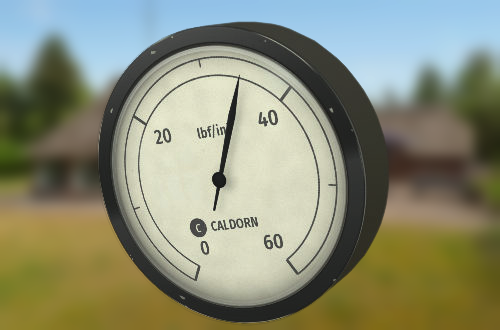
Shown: 35 (psi)
